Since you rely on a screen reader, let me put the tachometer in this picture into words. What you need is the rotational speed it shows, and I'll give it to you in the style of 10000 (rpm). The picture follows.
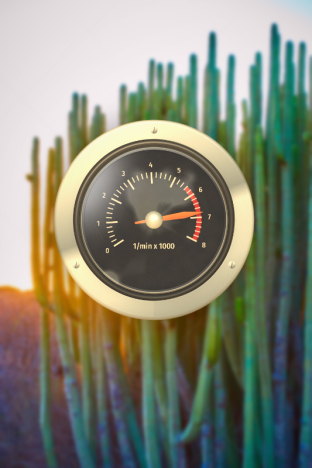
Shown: 6800 (rpm)
